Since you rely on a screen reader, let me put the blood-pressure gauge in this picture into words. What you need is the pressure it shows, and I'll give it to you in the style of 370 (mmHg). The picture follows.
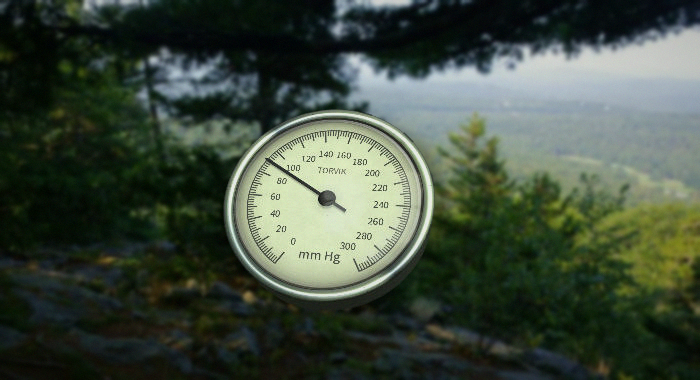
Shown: 90 (mmHg)
